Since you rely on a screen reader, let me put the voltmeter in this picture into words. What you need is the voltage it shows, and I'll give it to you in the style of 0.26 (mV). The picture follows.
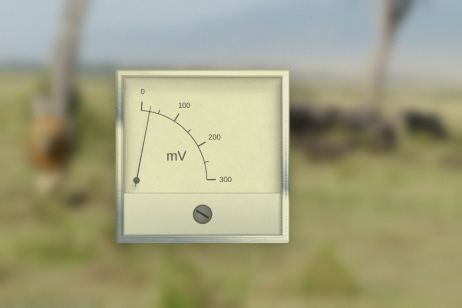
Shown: 25 (mV)
